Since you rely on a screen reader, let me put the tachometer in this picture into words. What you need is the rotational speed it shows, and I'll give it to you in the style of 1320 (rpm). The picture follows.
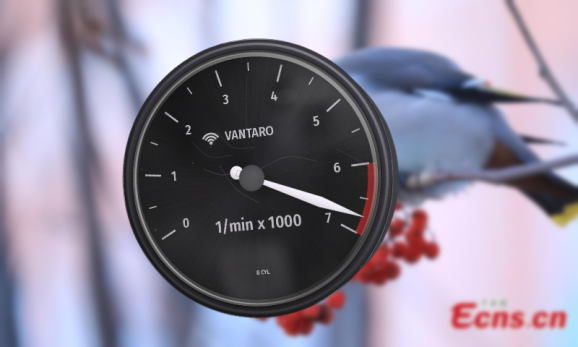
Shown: 6750 (rpm)
